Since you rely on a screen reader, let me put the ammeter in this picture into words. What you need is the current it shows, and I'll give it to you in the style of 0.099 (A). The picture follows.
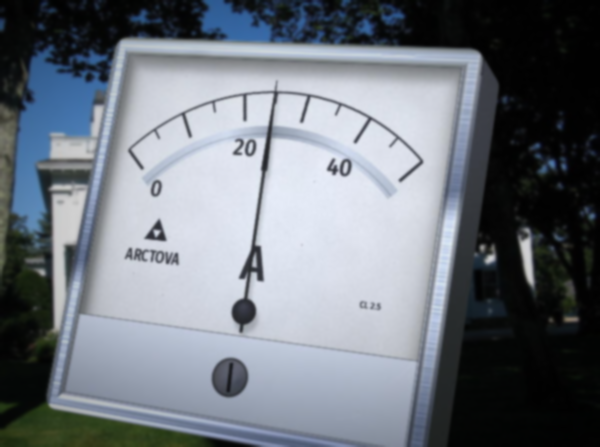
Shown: 25 (A)
